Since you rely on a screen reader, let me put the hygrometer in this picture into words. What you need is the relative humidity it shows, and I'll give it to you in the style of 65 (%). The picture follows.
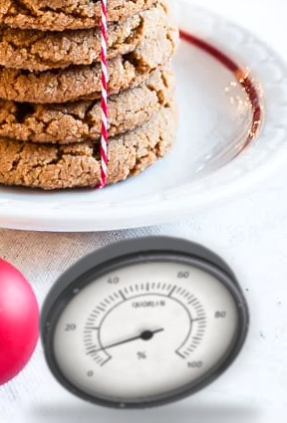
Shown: 10 (%)
